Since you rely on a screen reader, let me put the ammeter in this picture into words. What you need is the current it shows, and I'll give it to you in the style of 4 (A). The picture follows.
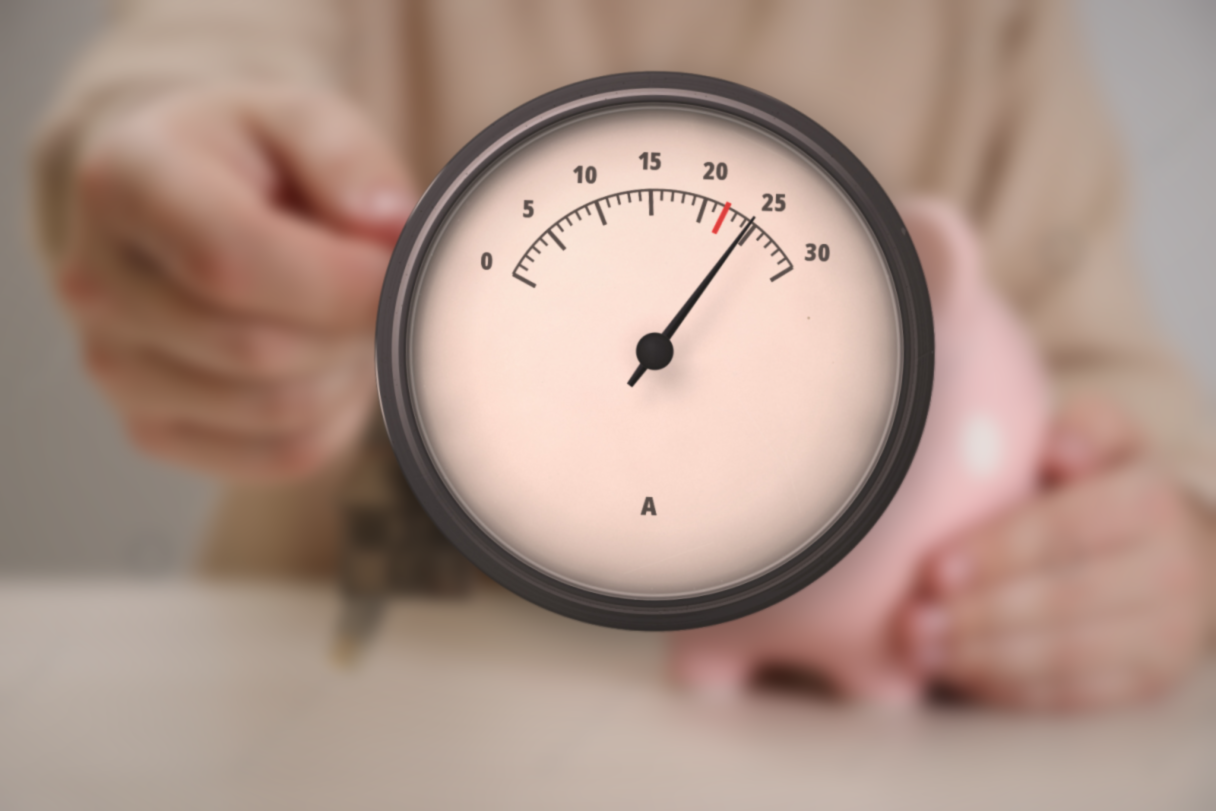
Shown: 24.5 (A)
